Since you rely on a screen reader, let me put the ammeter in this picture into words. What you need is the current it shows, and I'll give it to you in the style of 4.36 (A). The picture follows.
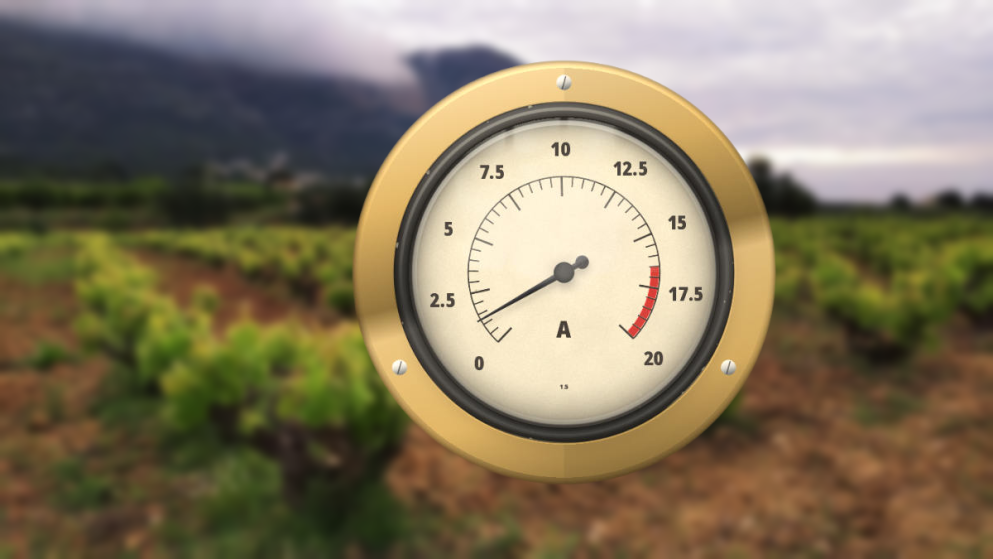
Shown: 1.25 (A)
